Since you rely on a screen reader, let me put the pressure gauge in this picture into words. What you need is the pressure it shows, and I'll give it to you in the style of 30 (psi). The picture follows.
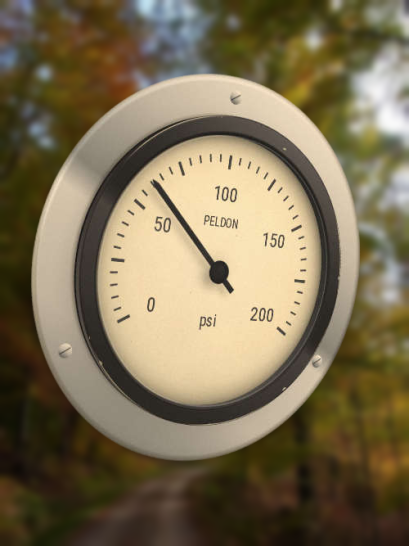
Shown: 60 (psi)
